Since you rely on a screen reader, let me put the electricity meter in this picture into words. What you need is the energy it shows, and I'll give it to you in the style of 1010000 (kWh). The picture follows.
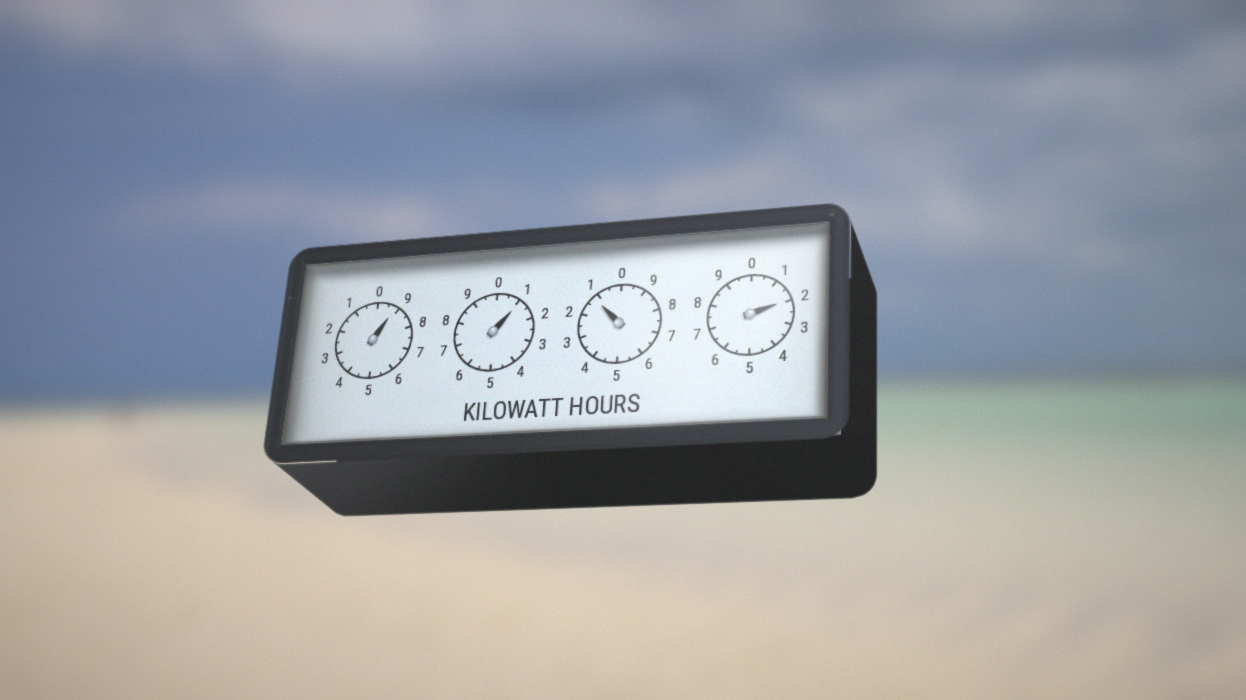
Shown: 9112 (kWh)
